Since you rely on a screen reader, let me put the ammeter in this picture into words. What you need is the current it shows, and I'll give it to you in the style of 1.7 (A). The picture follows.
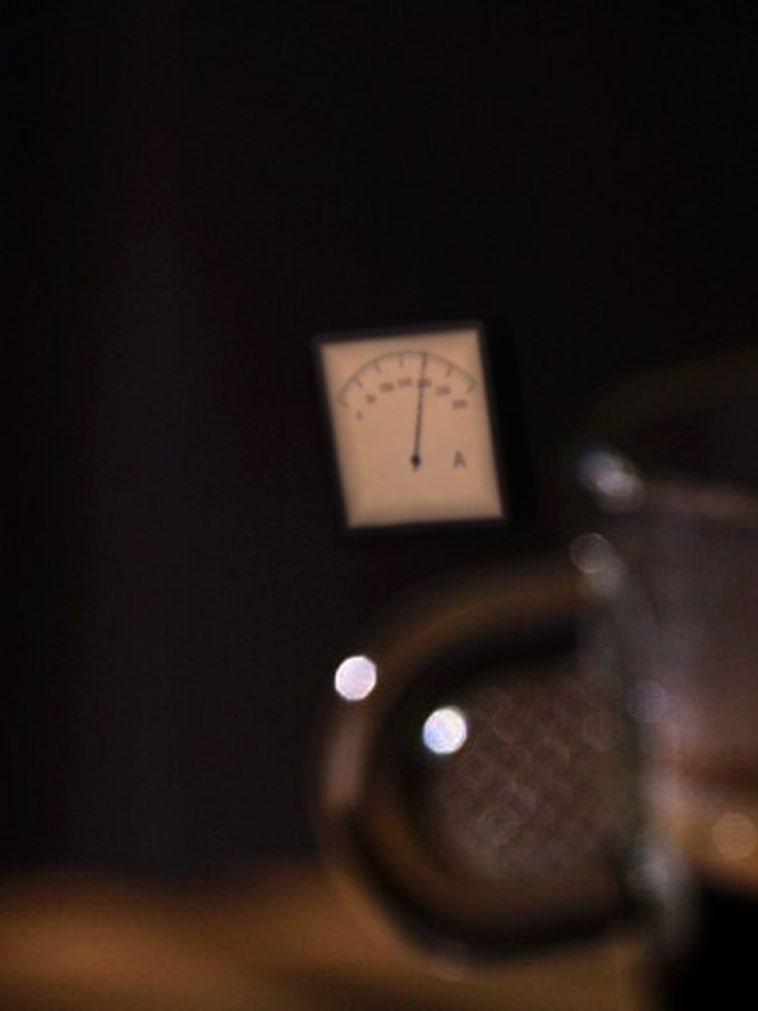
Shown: 200 (A)
